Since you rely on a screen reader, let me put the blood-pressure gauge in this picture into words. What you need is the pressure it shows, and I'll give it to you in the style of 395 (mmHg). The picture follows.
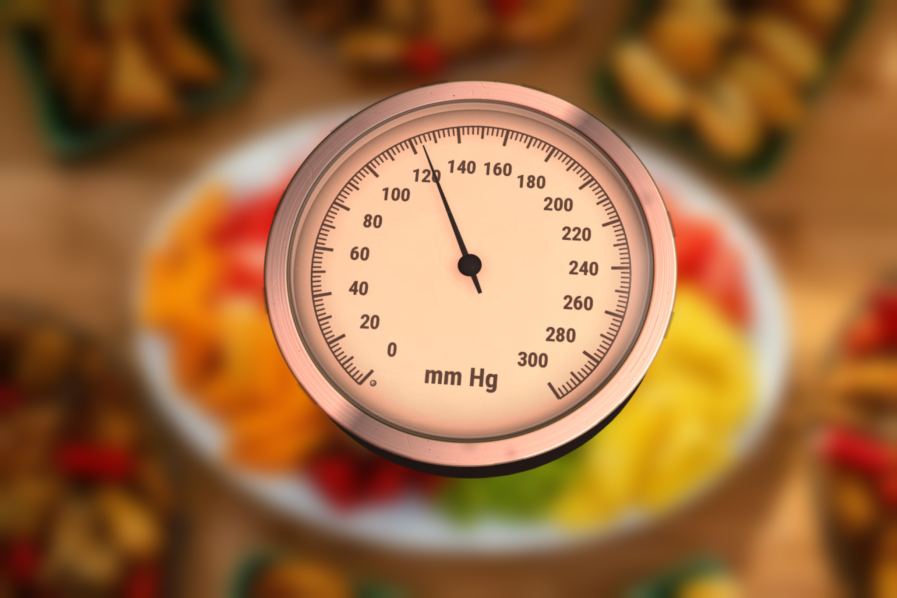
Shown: 124 (mmHg)
